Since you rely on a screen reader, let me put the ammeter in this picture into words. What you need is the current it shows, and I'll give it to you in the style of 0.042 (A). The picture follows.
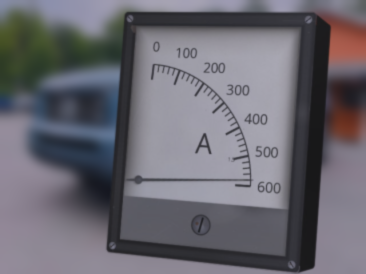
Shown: 580 (A)
